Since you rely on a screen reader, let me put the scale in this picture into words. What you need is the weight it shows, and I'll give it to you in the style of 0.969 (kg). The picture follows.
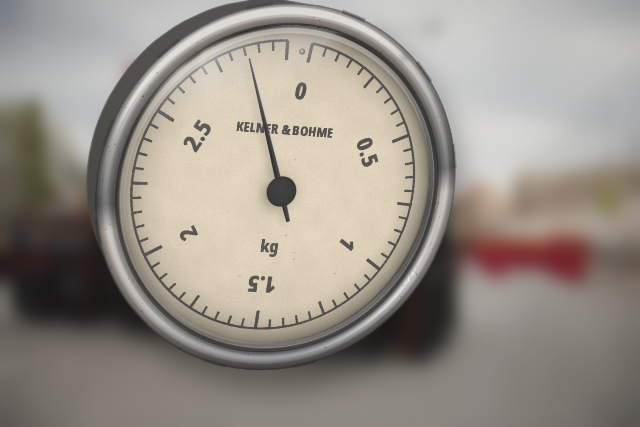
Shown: 2.85 (kg)
